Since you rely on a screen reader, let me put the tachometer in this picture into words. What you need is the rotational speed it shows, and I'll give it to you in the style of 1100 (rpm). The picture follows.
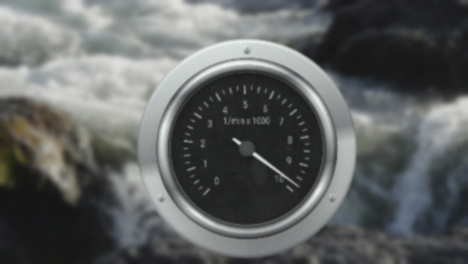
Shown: 9750 (rpm)
